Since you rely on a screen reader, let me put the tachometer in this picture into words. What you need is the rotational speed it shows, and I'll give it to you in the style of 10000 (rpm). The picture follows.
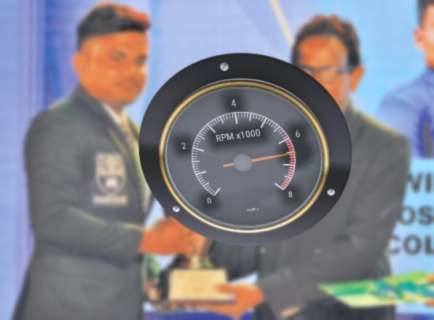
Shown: 6500 (rpm)
